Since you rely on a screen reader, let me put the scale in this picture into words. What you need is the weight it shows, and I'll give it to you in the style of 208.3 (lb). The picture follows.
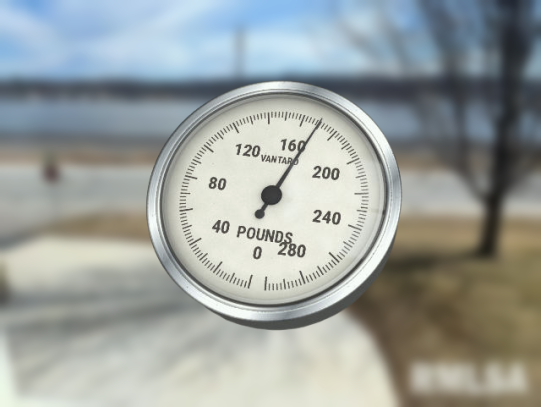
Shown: 170 (lb)
